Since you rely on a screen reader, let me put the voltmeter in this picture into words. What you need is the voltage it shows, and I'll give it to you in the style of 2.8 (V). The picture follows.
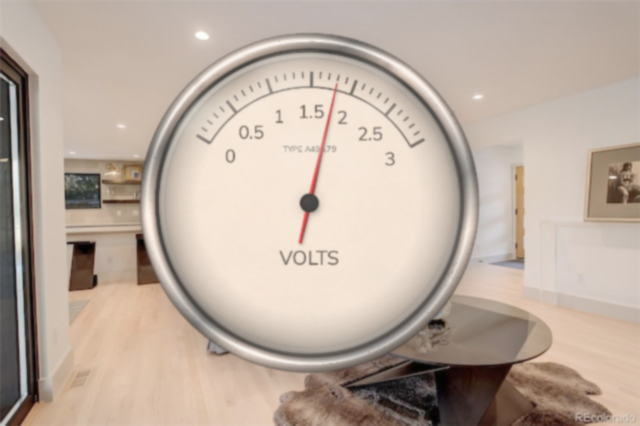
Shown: 1.8 (V)
